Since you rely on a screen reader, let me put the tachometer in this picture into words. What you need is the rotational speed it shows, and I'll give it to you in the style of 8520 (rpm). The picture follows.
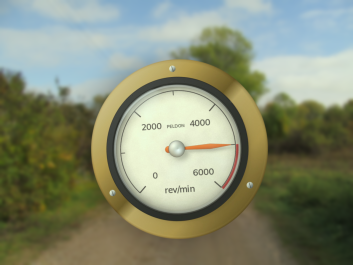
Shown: 5000 (rpm)
